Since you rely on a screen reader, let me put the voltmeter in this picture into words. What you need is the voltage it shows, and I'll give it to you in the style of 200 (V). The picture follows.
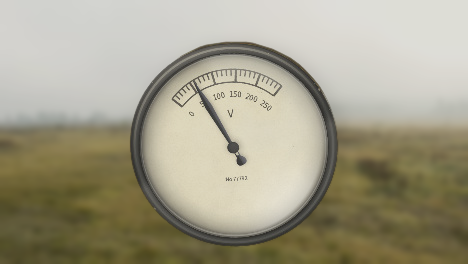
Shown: 60 (V)
